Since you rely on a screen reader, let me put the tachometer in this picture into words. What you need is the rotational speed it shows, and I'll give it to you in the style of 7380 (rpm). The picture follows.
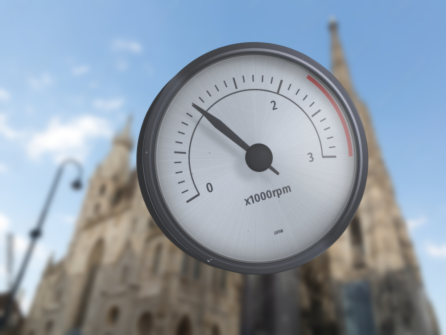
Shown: 1000 (rpm)
